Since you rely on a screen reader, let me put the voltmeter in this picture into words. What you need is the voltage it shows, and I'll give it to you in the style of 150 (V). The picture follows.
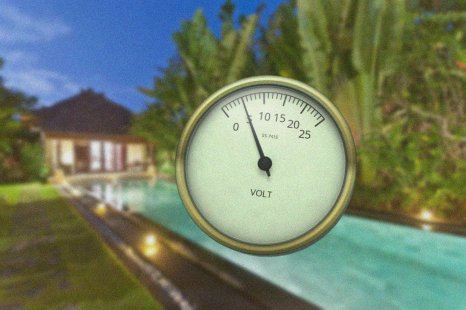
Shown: 5 (V)
